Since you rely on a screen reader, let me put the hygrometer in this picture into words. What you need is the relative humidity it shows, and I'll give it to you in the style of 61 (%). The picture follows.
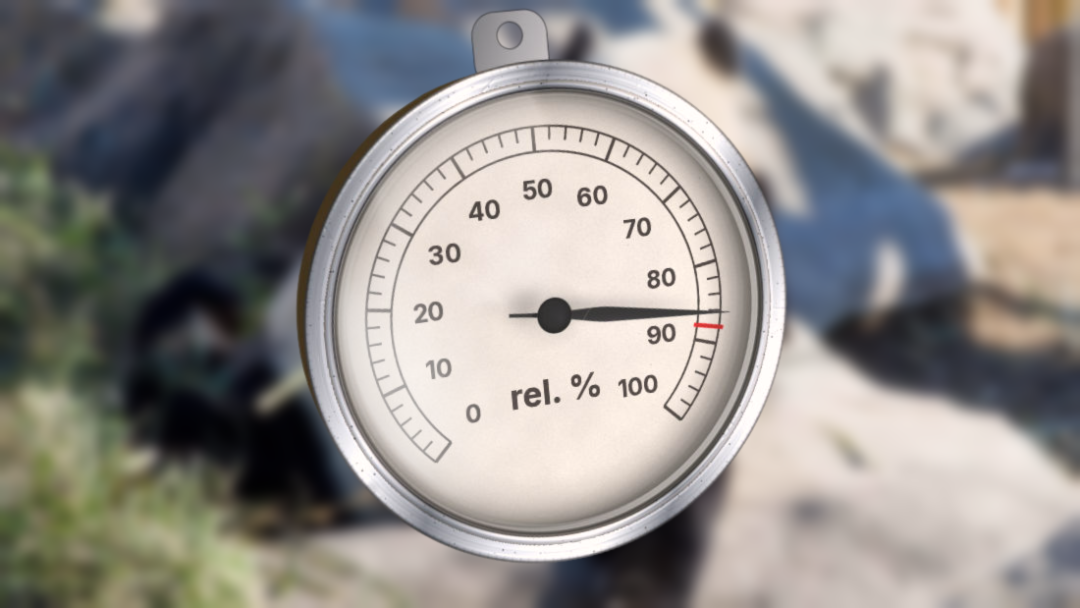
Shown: 86 (%)
